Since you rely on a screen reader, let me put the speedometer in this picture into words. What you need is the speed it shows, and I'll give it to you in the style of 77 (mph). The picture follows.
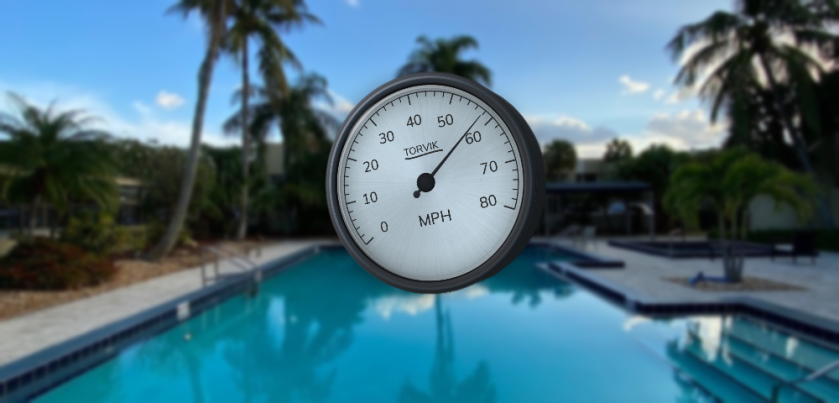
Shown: 58 (mph)
